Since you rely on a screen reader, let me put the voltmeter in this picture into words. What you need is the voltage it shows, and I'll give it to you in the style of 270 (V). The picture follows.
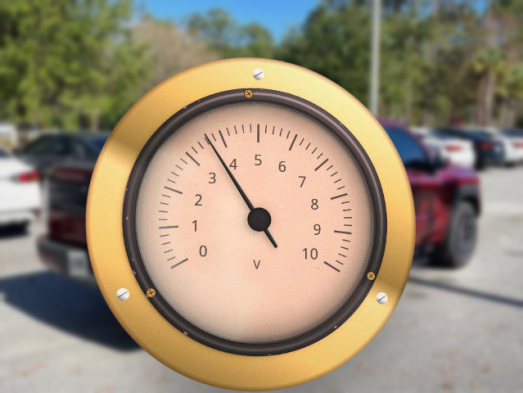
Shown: 3.6 (V)
